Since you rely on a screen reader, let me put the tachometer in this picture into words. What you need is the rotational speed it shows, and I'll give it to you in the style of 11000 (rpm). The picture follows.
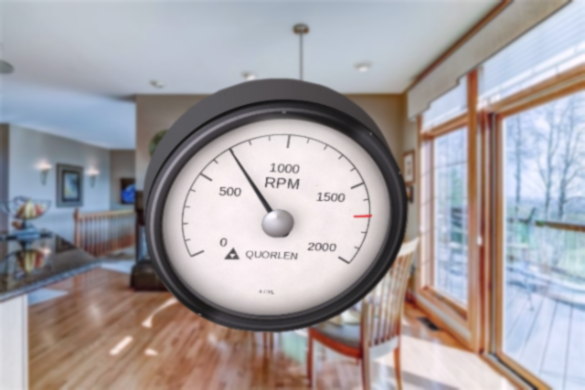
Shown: 700 (rpm)
